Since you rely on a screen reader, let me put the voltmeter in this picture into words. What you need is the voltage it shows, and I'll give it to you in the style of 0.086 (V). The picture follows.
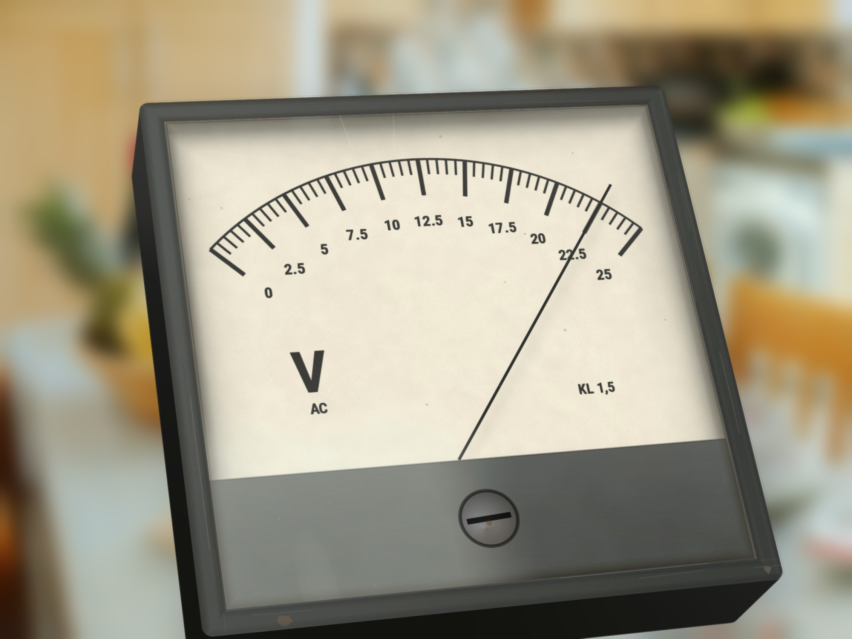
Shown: 22.5 (V)
